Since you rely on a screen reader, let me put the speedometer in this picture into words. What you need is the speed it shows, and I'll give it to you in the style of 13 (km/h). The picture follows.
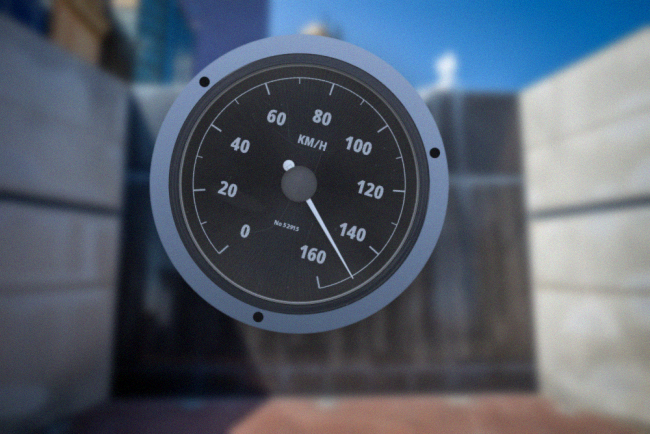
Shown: 150 (km/h)
